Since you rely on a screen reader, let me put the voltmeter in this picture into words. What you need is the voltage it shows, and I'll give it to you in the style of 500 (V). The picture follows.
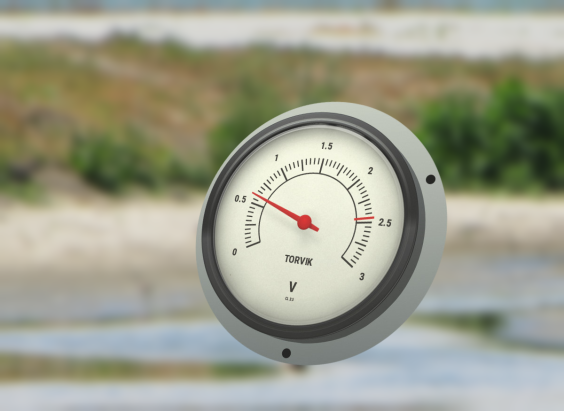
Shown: 0.6 (V)
